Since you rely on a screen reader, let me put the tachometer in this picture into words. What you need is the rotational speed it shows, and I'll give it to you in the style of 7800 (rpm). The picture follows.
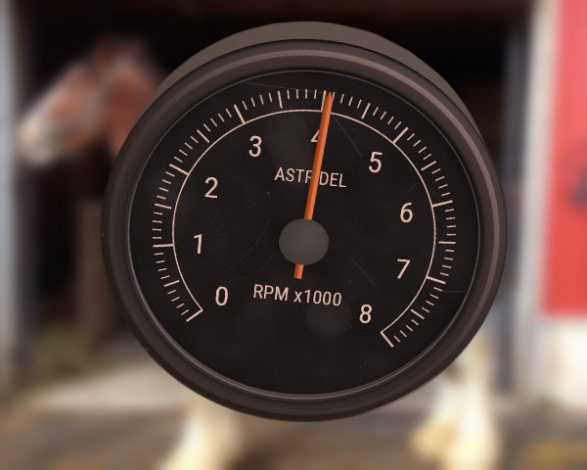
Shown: 4050 (rpm)
